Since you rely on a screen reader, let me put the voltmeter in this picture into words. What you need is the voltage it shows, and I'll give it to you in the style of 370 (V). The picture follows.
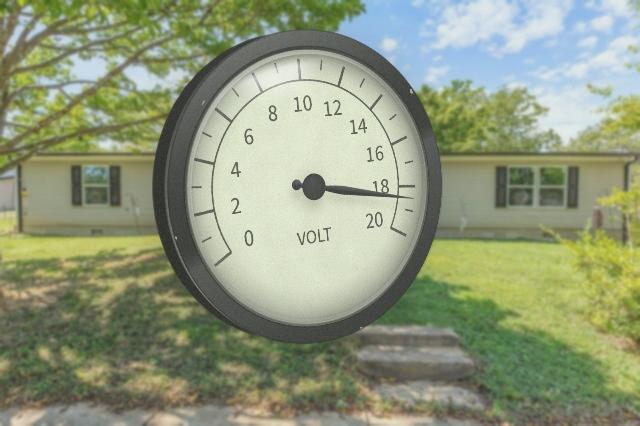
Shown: 18.5 (V)
